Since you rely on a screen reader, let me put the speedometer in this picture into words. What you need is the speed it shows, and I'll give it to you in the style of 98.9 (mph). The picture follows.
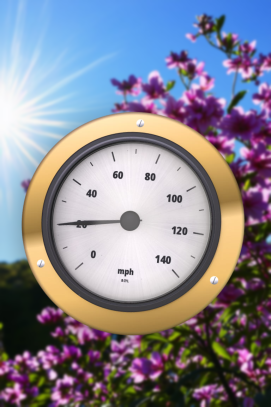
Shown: 20 (mph)
